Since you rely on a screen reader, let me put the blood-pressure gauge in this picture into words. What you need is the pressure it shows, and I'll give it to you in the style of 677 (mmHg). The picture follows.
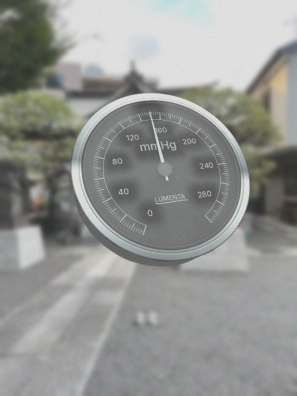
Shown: 150 (mmHg)
